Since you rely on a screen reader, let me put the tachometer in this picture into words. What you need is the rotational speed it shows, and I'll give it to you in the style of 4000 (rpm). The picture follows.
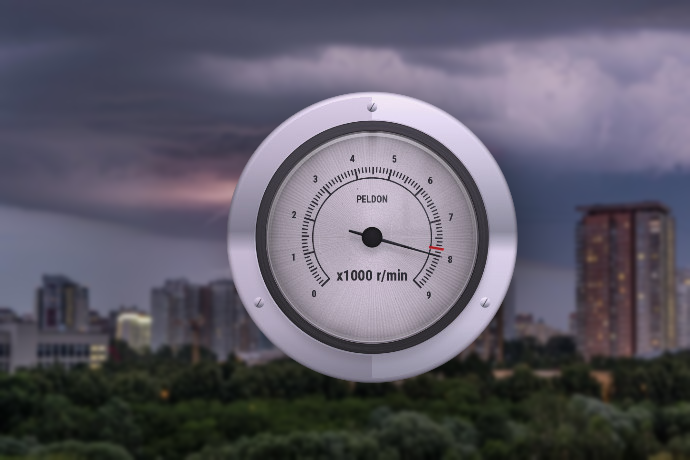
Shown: 8000 (rpm)
